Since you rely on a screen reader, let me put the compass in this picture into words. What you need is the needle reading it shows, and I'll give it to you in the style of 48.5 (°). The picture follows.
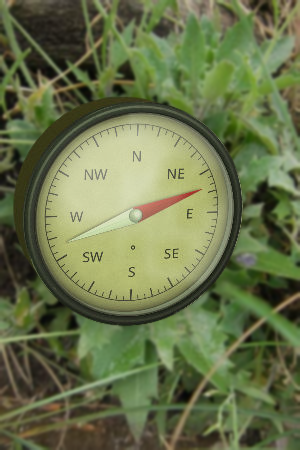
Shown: 70 (°)
